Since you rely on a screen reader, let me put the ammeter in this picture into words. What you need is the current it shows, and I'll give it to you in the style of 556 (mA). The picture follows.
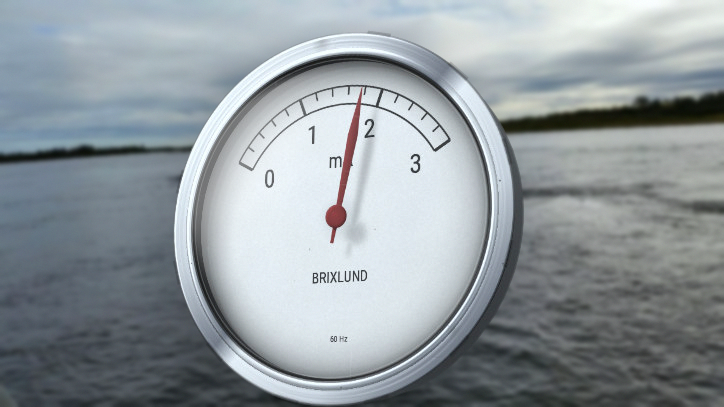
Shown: 1.8 (mA)
